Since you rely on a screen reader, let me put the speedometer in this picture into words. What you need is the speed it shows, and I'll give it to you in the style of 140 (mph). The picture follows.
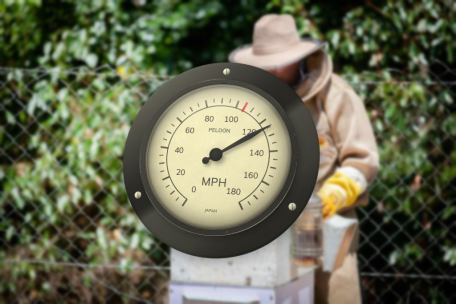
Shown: 125 (mph)
